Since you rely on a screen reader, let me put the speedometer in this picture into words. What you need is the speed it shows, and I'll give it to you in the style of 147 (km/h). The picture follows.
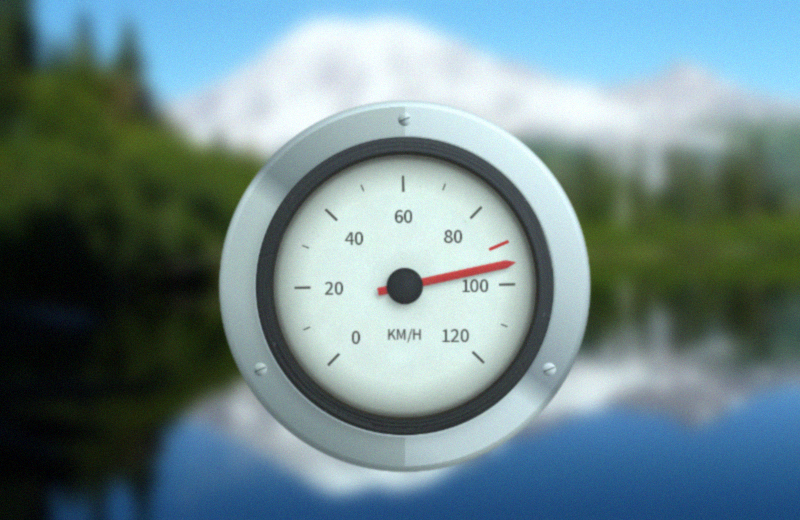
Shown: 95 (km/h)
